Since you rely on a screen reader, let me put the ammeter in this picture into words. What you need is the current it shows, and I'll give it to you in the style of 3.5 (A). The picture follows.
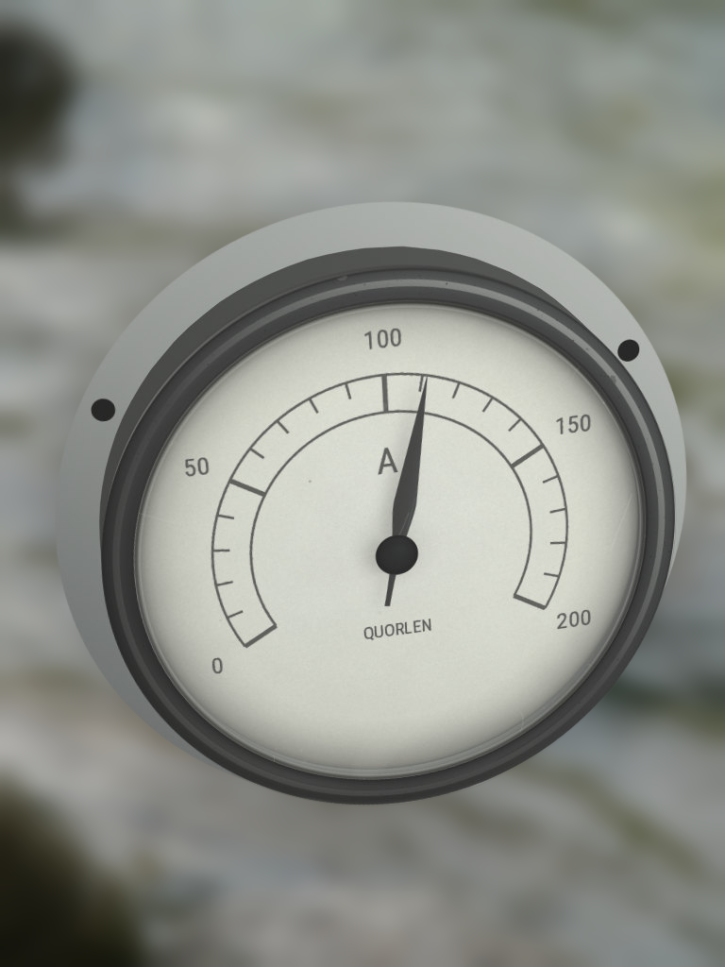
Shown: 110 (A)
